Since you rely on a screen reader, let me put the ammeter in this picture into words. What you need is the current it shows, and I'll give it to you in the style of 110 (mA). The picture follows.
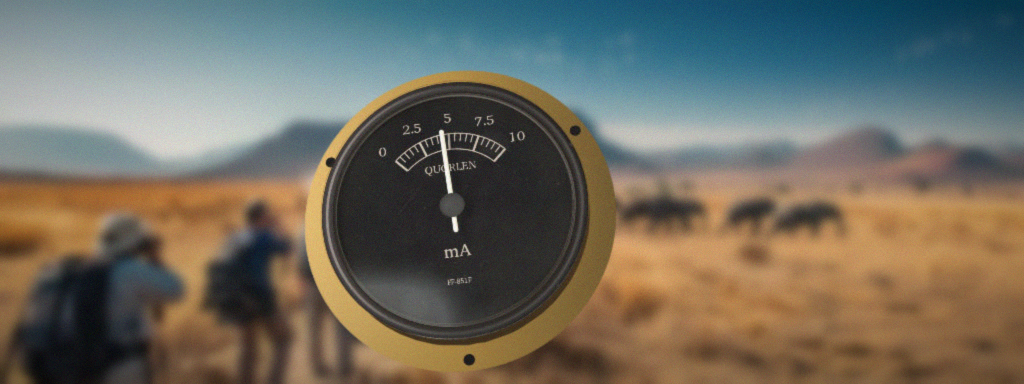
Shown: 4.5 (mA)
